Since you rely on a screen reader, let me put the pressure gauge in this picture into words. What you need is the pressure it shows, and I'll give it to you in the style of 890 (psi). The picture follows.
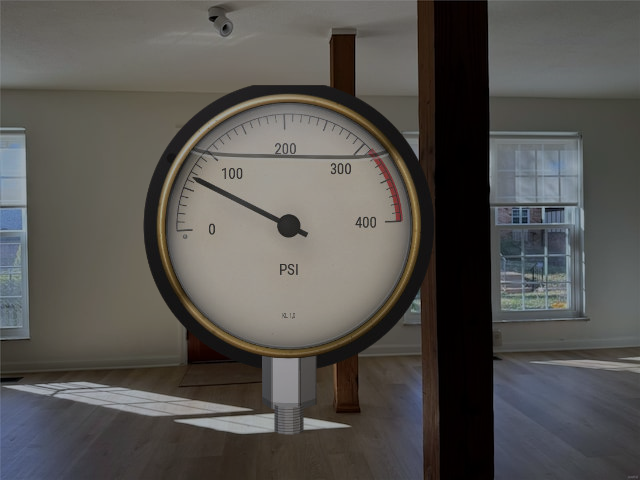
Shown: 65 (psi)
